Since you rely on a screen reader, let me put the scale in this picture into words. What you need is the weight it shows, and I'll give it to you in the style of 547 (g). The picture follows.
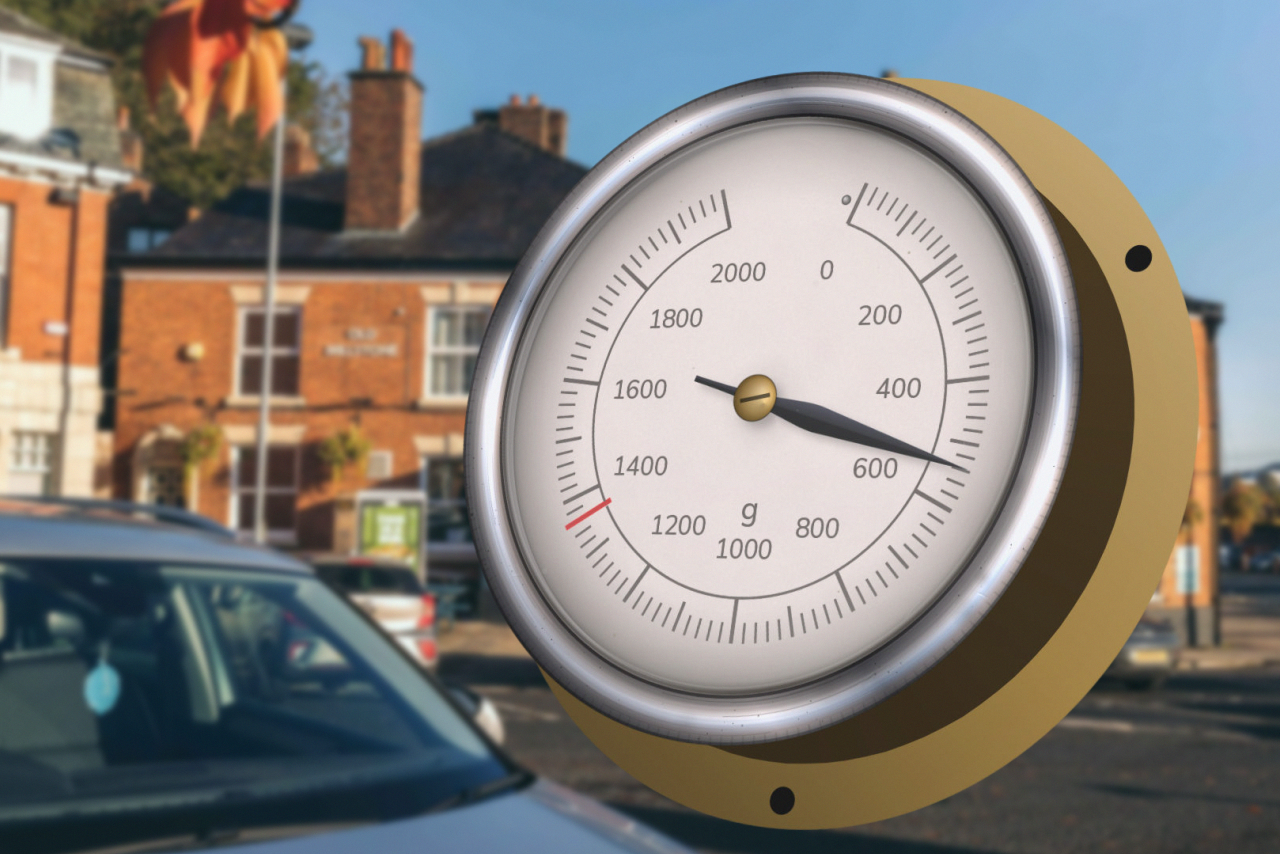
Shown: 540 (g)
